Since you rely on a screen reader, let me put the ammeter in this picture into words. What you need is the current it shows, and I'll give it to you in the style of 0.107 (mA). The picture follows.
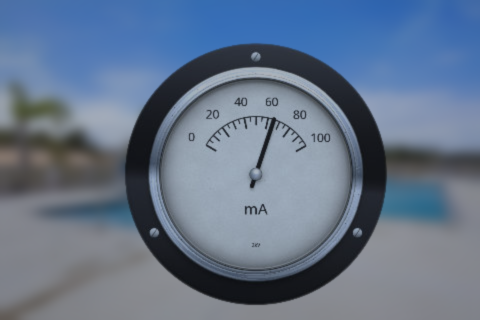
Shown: 65 (mA)
